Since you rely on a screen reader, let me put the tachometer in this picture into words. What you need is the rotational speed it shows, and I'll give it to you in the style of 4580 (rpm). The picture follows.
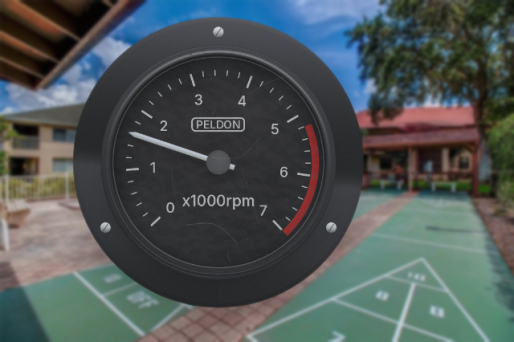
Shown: 1600 (rpm)
